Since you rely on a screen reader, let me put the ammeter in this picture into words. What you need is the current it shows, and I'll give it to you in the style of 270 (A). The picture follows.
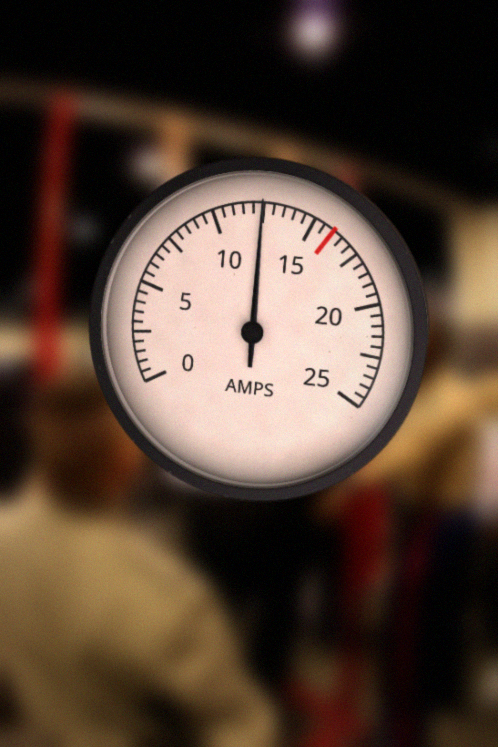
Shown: 12.5 (A)
